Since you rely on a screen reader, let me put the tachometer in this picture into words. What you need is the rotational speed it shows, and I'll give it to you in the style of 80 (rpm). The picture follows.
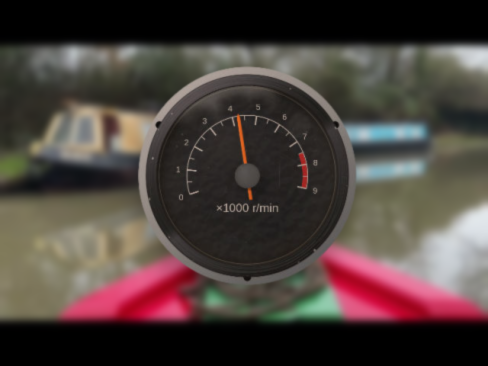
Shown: 4250 (rpm)
